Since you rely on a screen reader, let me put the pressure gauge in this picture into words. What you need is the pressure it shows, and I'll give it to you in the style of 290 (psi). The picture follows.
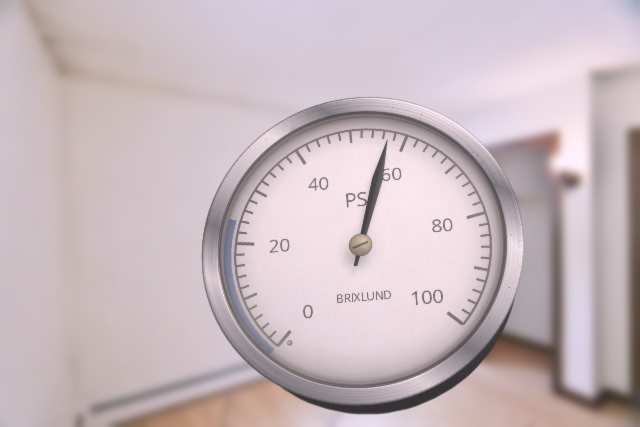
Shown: 57 (psi)
